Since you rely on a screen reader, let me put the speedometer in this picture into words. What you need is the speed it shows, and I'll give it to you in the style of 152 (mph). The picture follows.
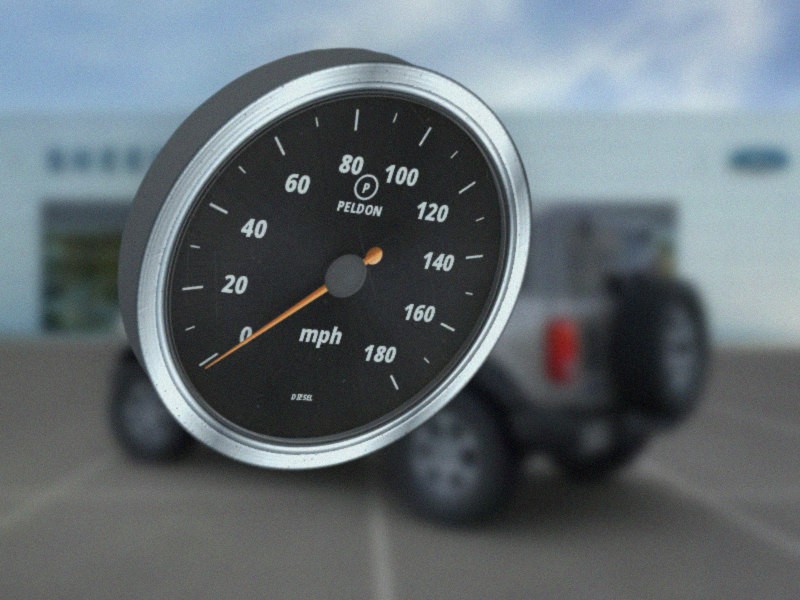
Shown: 0 (mph)
